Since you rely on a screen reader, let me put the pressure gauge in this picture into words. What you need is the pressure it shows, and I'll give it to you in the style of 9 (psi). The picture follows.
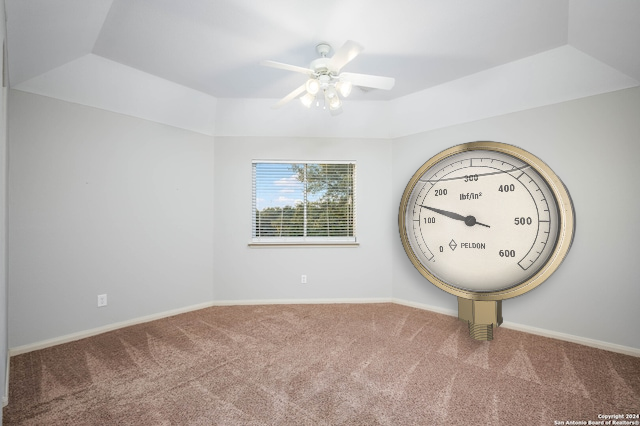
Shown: 140 (psi)
